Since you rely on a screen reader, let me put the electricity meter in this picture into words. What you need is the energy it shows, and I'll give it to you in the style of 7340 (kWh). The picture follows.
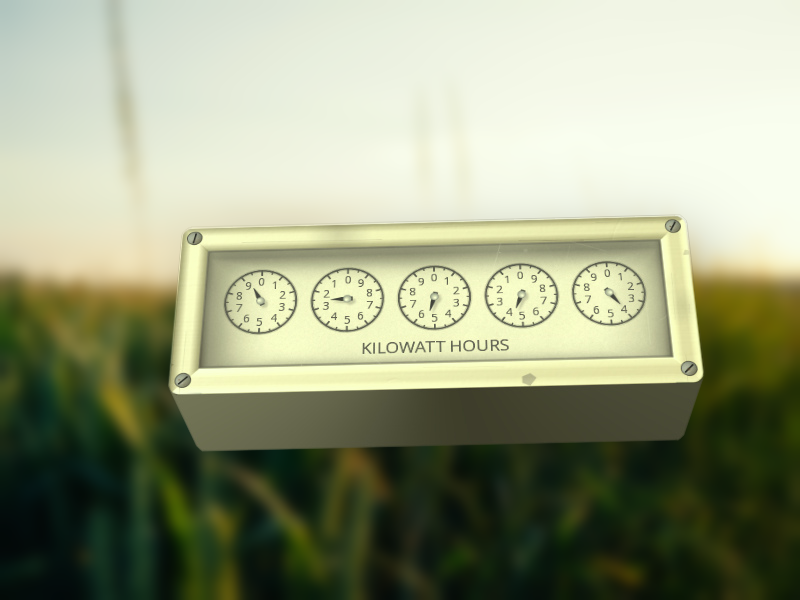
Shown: 92544 (kWh)
